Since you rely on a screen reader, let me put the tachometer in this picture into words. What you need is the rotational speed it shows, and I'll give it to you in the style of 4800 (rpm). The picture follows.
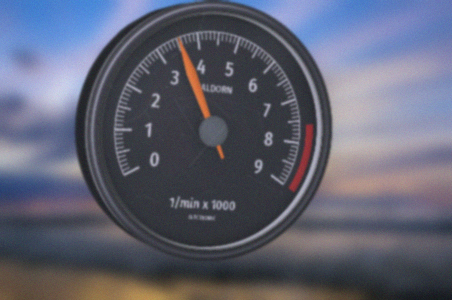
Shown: 3500 (rpm)
